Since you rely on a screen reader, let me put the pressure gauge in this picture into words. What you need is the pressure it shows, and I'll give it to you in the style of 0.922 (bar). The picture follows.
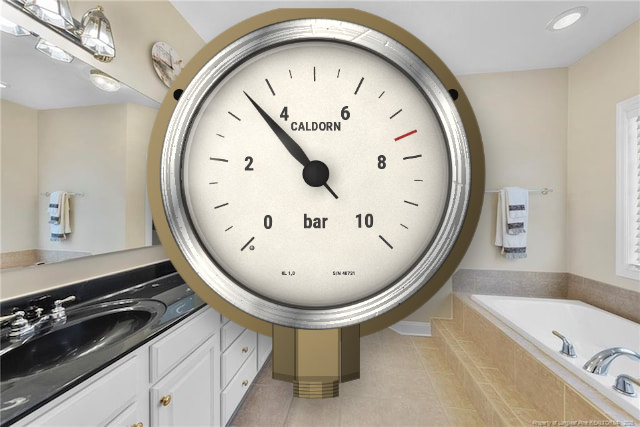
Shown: 3.5 (bar)
